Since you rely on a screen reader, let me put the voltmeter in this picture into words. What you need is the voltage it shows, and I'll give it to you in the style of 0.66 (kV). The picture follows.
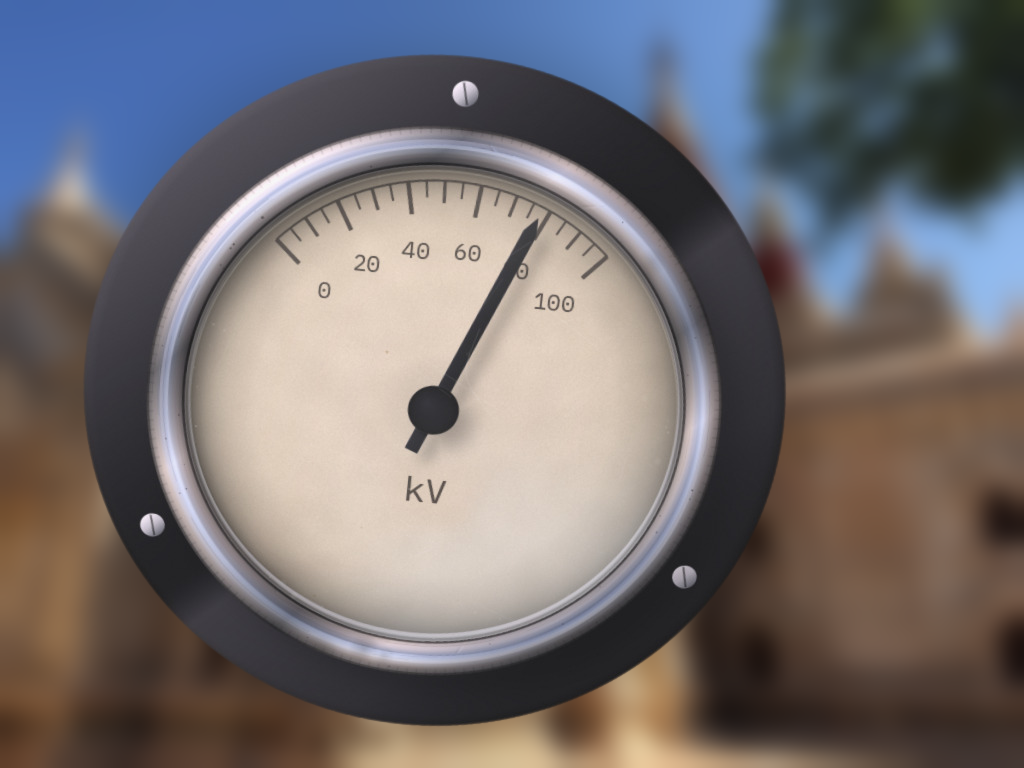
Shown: 77.5 (kV)
